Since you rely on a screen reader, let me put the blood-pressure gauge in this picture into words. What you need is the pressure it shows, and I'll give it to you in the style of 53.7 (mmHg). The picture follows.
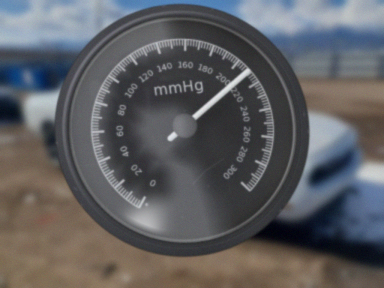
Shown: 210 (mmHg)
